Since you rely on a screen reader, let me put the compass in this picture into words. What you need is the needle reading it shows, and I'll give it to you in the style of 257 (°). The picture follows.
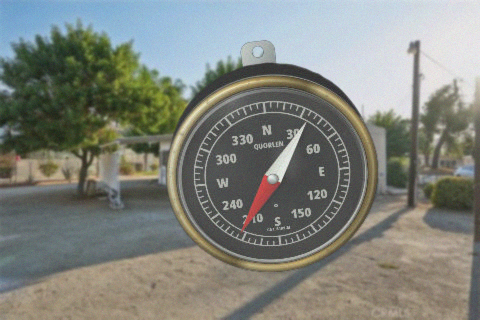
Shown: 215 (°)
